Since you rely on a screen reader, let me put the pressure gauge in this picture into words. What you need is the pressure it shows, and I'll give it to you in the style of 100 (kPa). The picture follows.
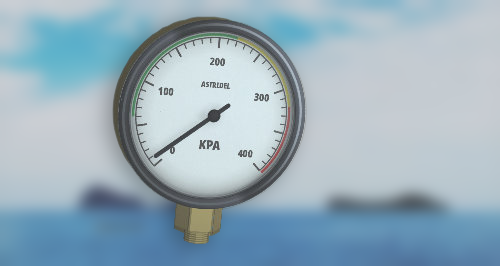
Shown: 10 (kPa)
